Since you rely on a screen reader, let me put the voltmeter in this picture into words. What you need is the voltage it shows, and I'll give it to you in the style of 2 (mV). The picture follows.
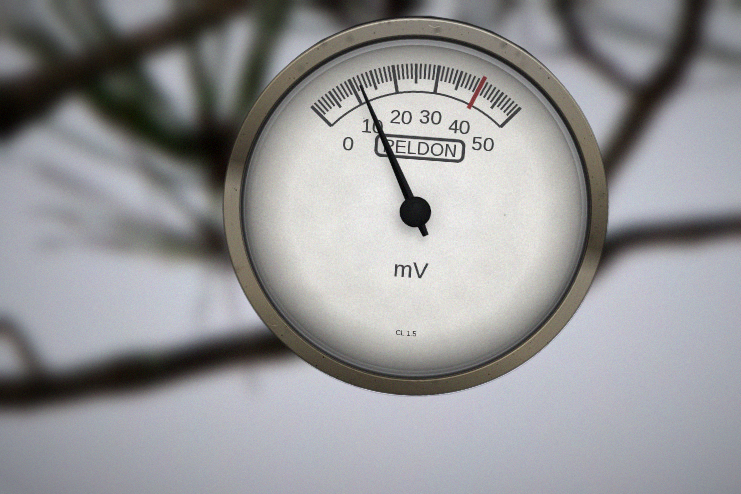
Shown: 12 (mV)
